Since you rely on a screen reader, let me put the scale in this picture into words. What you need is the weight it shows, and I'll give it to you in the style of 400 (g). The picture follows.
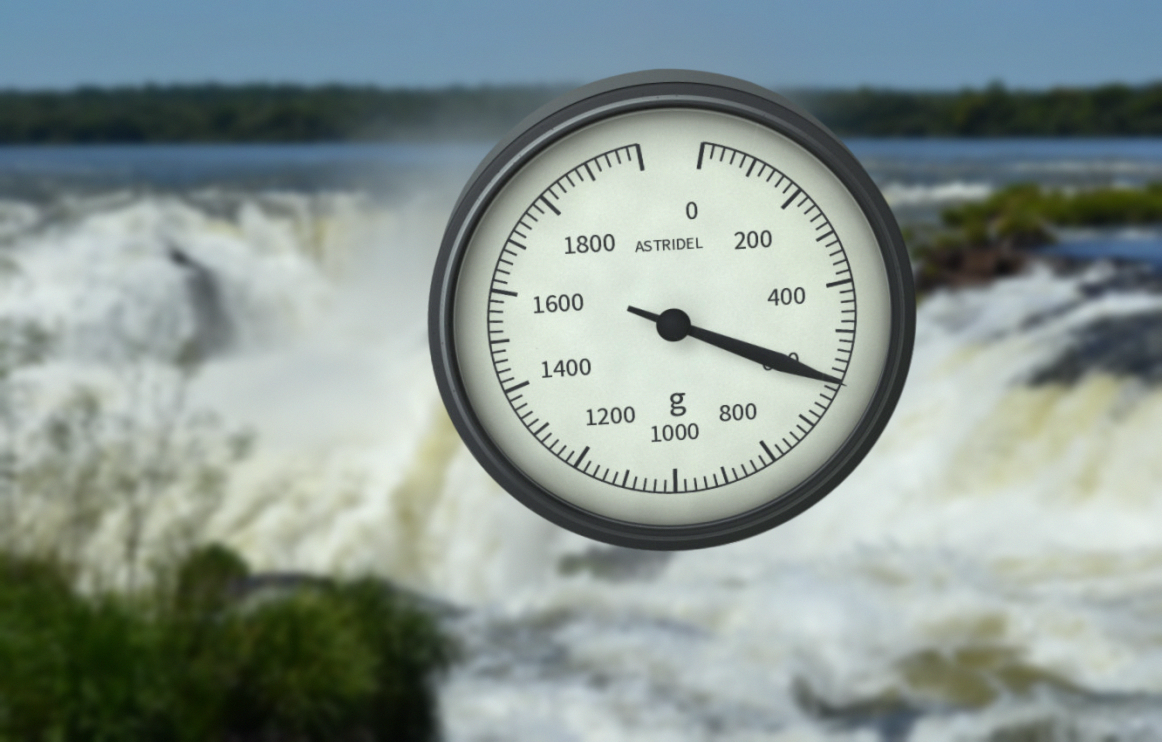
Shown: 600 (g)
